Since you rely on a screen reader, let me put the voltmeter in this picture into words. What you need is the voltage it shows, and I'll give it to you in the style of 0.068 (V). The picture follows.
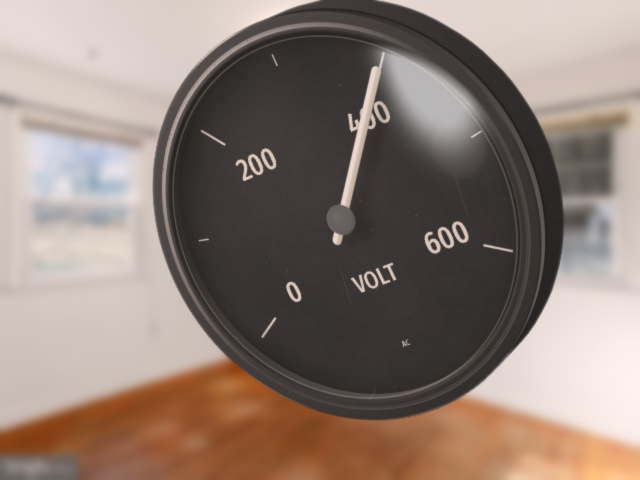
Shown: 400 (V)
